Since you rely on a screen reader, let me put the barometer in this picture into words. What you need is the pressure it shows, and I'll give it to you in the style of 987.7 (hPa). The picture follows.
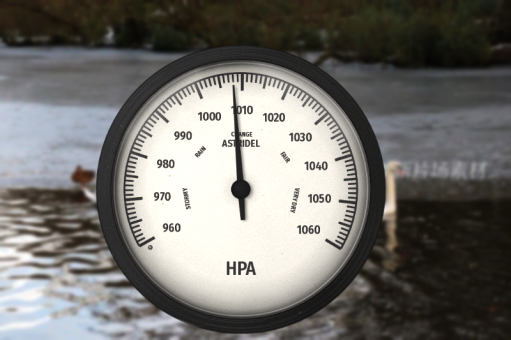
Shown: 1008 (hPa)
